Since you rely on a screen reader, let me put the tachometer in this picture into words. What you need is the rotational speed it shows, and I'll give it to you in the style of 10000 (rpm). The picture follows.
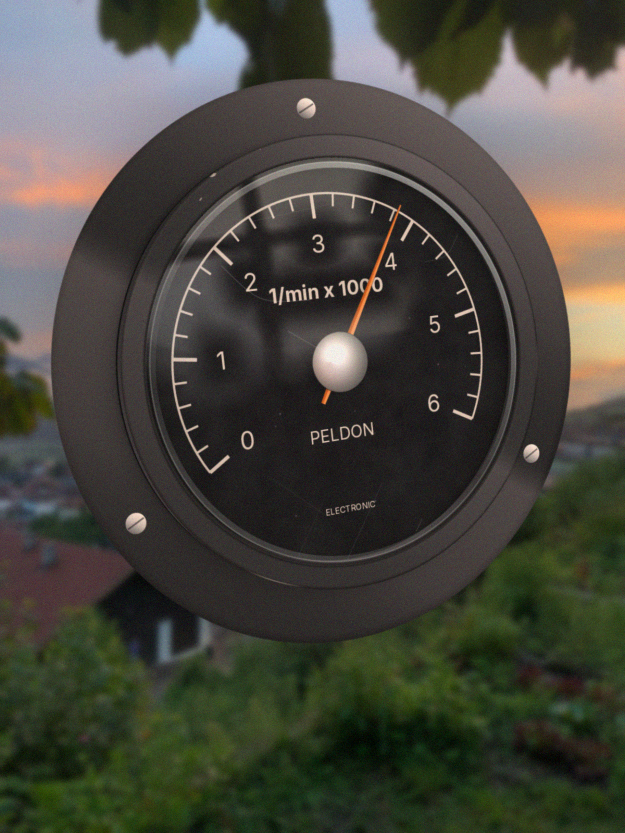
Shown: 3800 (rpm)
